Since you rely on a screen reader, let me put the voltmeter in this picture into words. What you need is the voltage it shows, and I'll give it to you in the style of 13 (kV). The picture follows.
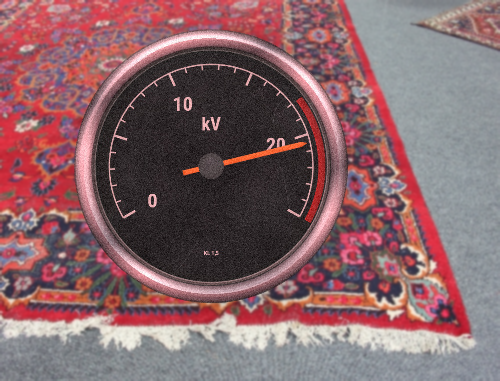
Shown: 20.5 (kV)
